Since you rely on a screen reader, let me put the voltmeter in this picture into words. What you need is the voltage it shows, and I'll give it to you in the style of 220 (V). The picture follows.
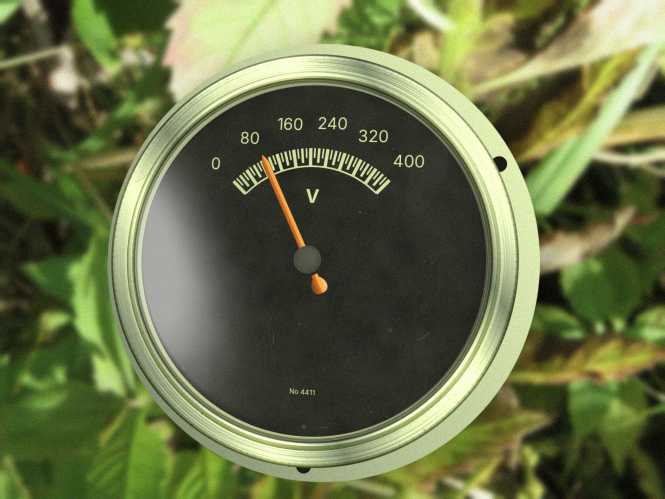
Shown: 90 (V)
